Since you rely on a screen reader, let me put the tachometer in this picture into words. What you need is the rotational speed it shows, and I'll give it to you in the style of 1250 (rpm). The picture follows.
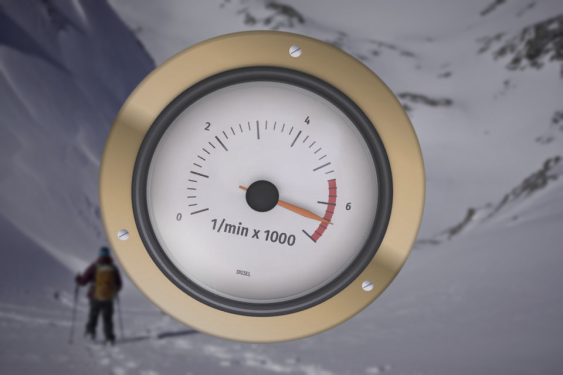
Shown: 6400 (rpm)
